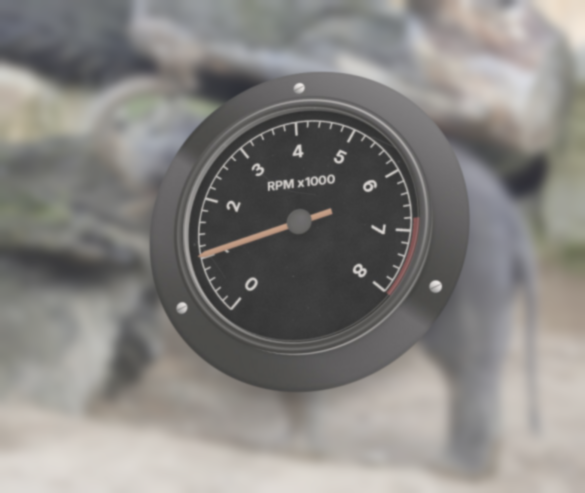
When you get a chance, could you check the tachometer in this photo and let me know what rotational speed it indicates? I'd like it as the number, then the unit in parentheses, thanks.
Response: 1000 (rpm)
